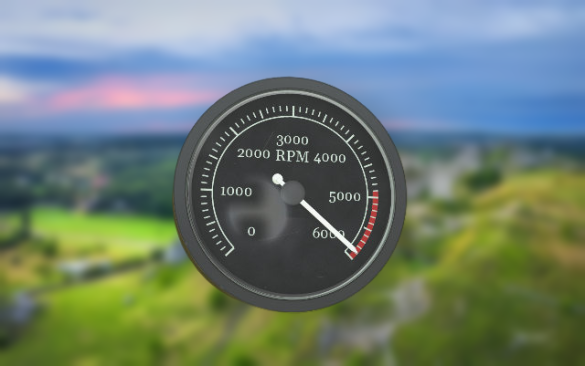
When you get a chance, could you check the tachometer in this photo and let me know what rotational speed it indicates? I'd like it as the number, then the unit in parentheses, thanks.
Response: 5900 (rpm)
